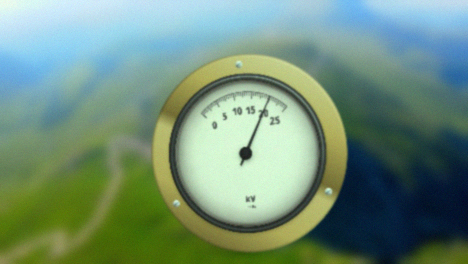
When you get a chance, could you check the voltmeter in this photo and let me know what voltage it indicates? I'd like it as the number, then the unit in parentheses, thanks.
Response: 20 (kV)
